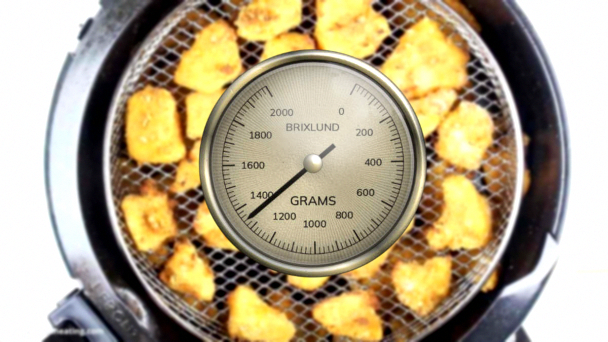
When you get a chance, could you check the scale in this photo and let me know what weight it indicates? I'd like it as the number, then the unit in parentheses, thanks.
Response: 1340 (g)
